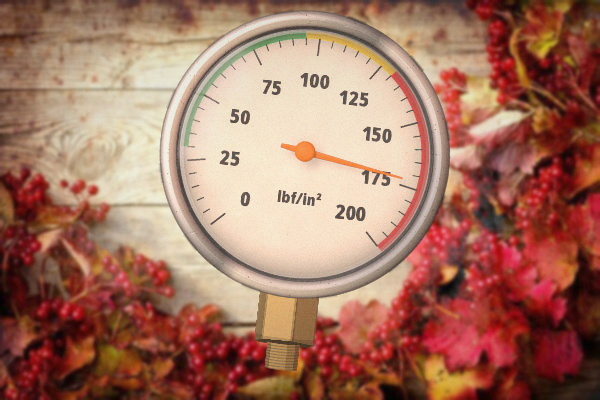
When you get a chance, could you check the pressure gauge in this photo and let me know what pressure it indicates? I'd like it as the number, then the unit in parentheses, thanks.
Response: 172.5 (psi)
